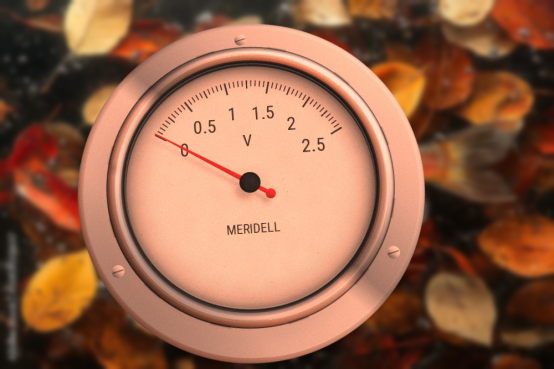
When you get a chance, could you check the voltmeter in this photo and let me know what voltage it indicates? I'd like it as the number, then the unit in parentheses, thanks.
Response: 0 (V)
